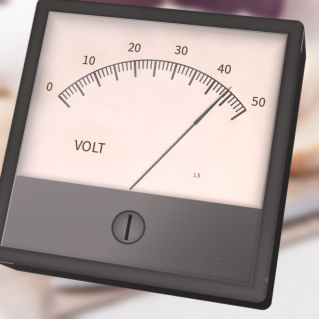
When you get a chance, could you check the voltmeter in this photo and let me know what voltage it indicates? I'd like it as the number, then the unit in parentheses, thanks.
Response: 44 (V)
